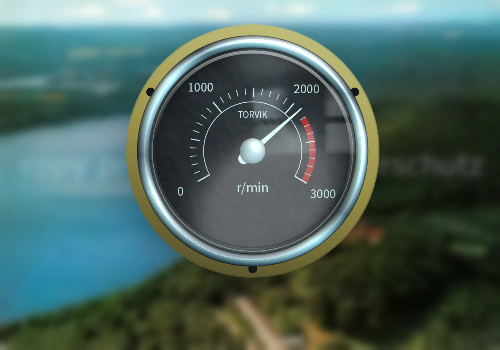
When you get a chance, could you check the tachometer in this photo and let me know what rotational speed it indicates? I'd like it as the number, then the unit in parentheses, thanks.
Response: 2100 (rpm)
